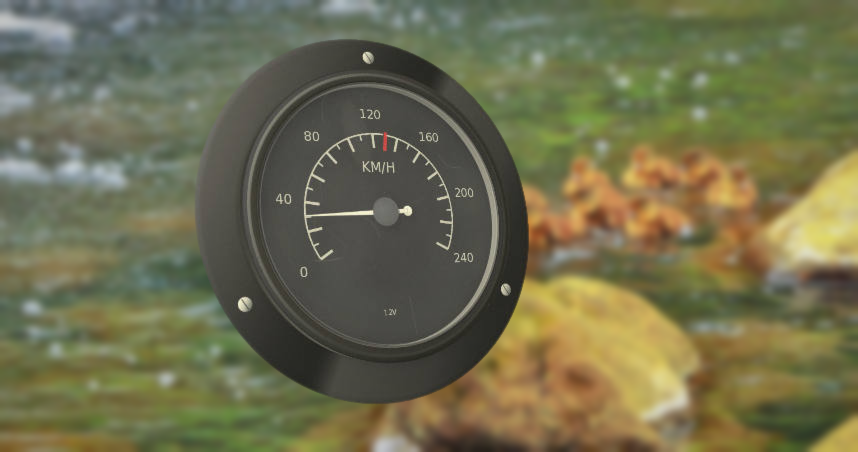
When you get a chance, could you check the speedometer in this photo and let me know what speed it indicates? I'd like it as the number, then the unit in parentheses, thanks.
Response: 30 (km/h)
